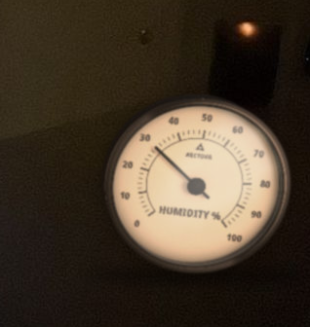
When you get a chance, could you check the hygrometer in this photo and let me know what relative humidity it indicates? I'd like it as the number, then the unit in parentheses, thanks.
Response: 30 (%)
